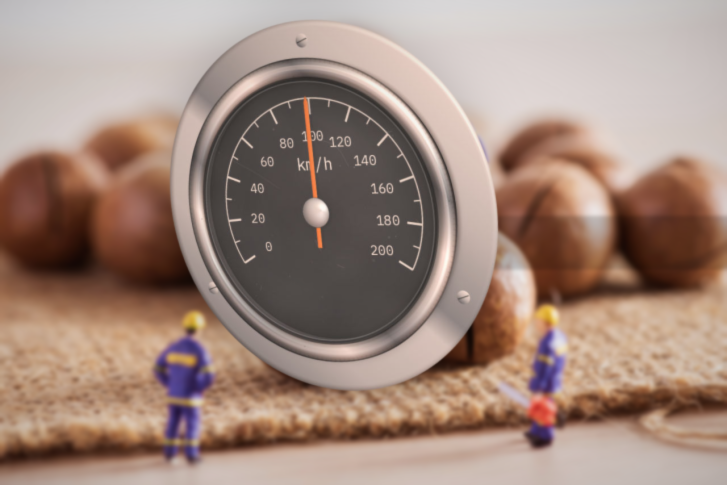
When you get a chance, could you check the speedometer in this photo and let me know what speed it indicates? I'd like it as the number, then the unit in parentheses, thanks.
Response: 100 (km/h)
